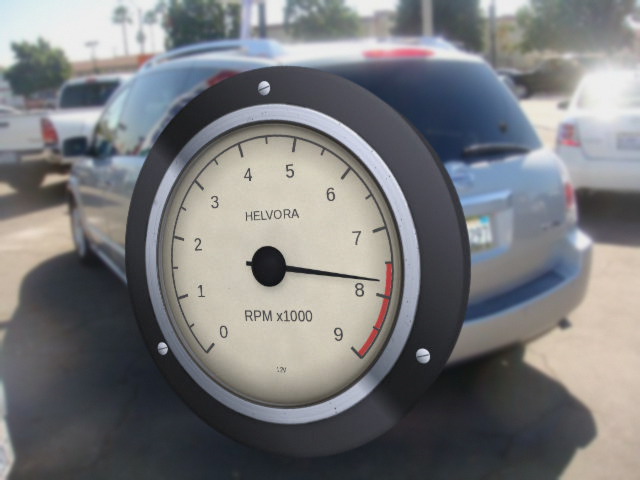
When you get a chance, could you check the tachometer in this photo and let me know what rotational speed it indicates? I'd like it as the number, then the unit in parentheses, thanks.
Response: 7750 (rpm)
